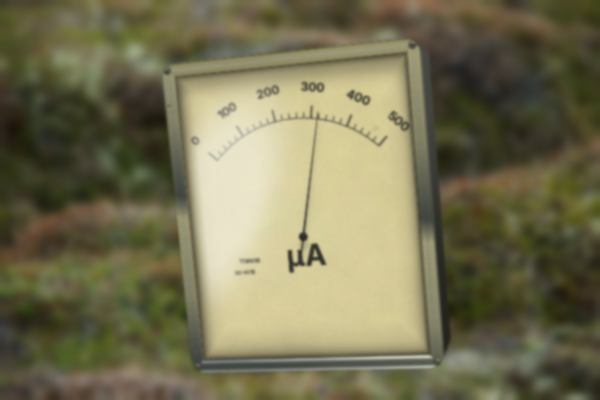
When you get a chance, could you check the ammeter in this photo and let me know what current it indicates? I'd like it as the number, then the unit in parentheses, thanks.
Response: 320 (µA)
